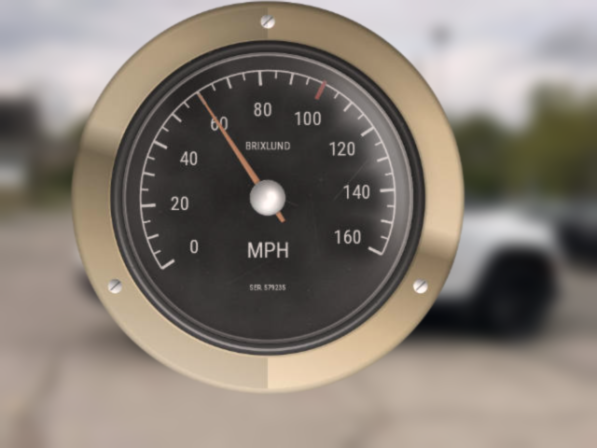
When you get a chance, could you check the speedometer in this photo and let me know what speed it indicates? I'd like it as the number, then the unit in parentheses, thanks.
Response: 60 (mph)
